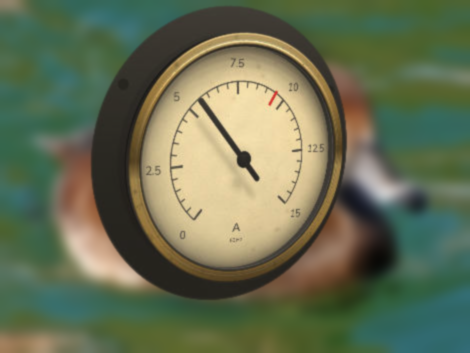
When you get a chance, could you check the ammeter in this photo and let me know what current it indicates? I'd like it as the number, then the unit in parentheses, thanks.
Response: 5.5 (A)
